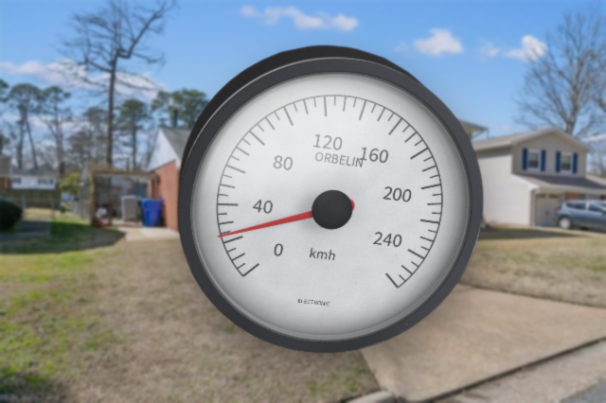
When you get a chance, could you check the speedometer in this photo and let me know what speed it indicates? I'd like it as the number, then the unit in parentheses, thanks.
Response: 25 (km/h)
